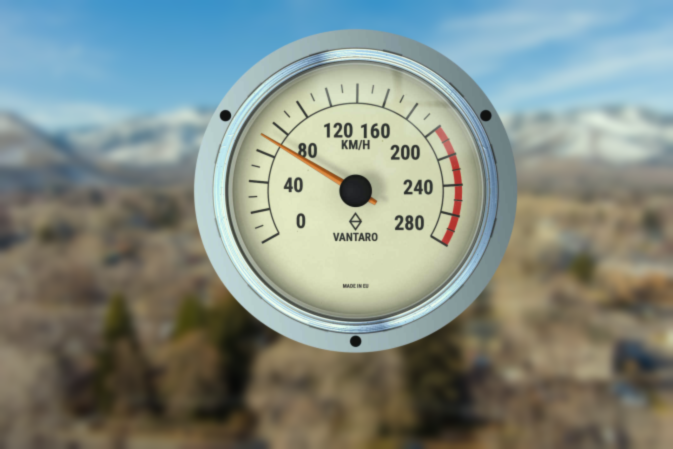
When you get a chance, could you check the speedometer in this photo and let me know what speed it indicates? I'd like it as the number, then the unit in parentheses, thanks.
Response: 70 (km/h)
